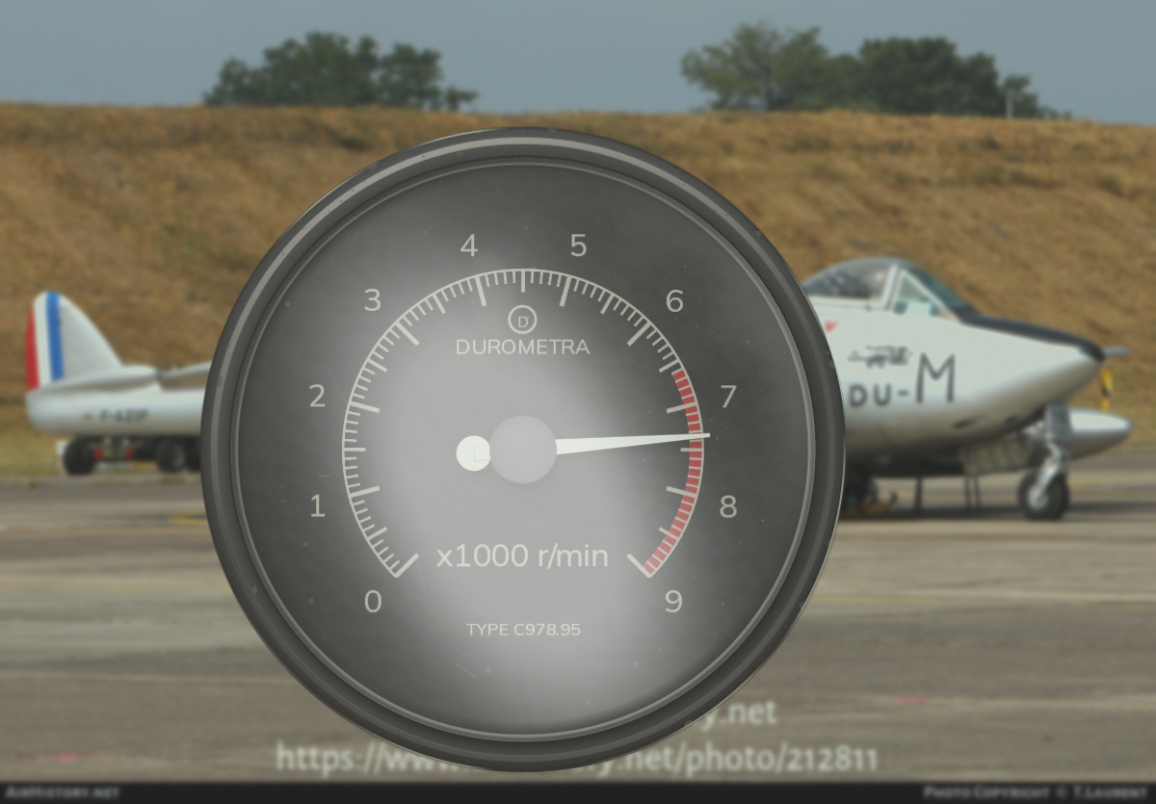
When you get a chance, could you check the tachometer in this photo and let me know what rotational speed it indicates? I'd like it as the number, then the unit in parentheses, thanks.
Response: 7350 (rpm)
